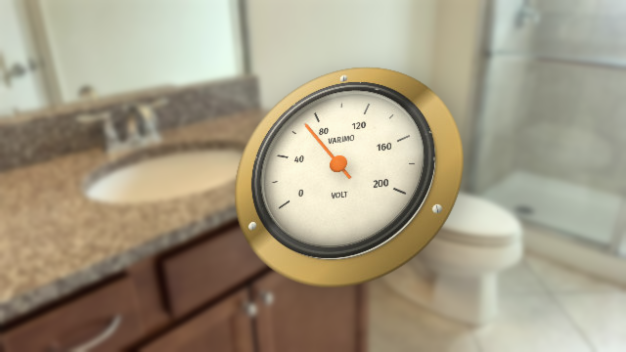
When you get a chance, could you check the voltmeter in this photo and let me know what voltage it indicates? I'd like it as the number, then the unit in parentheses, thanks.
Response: 70 (V)
